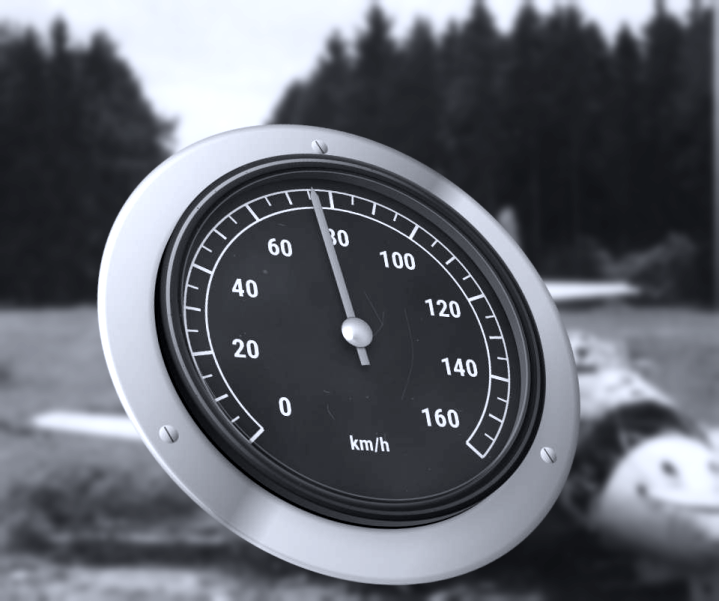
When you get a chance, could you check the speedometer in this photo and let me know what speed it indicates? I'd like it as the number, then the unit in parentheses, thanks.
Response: 75 (km/h)
